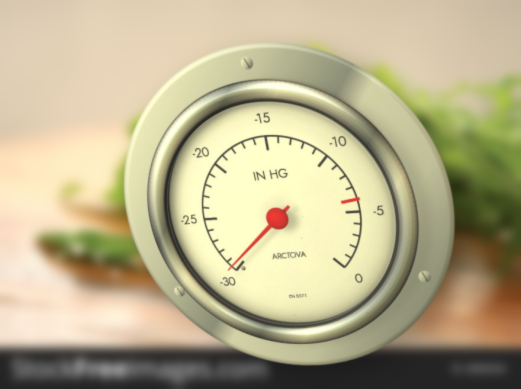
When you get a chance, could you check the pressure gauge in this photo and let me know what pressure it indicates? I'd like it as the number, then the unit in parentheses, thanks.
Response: -29.5 (inHg)
